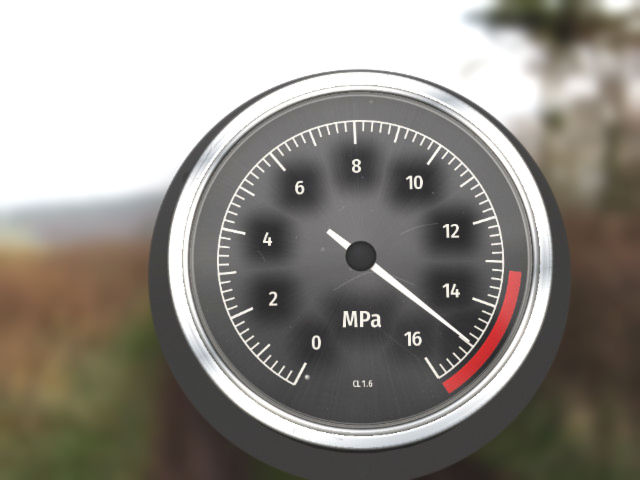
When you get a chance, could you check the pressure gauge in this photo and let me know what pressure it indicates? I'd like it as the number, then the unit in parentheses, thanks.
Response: 15 (MPa)
